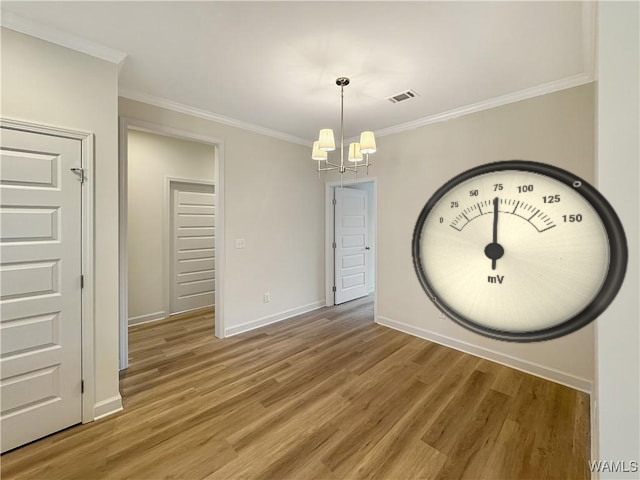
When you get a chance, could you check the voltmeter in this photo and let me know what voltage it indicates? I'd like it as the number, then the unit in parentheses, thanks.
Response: 75 (mV)
